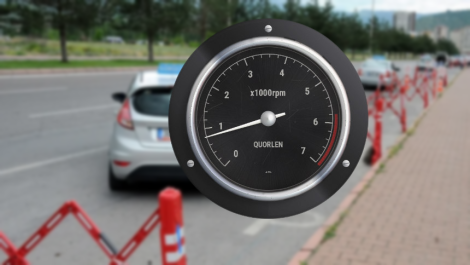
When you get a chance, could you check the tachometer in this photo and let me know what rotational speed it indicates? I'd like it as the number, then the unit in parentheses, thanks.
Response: 800 (rpm)
